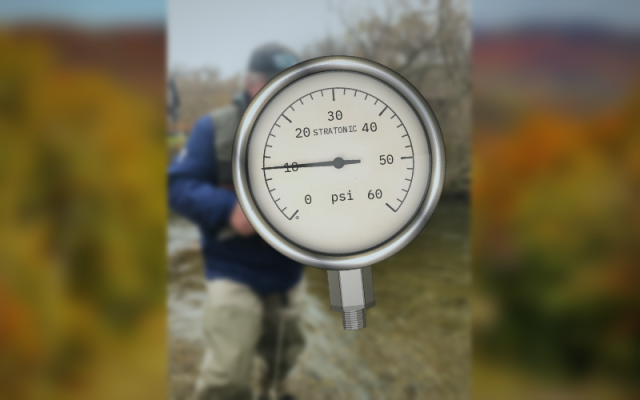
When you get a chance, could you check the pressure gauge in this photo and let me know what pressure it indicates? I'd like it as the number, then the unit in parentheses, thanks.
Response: 10 (psi)
